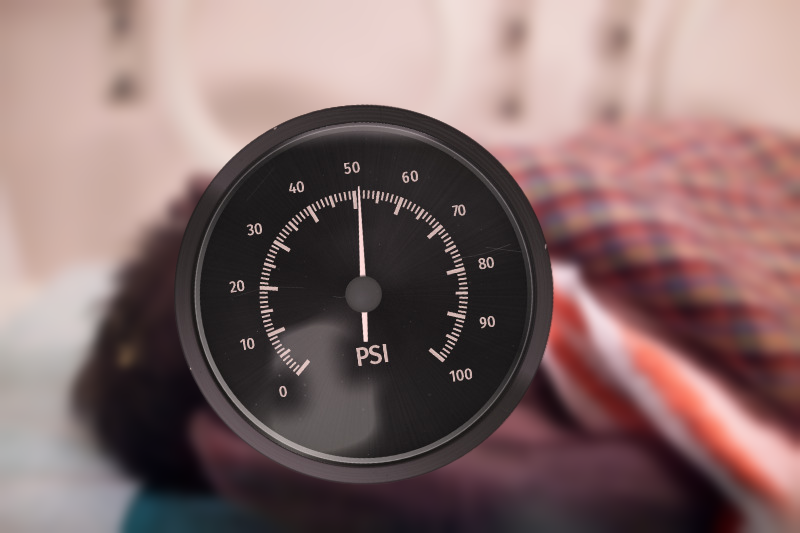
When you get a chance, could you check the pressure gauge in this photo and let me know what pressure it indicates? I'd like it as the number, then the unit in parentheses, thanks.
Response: 51 (psi)
